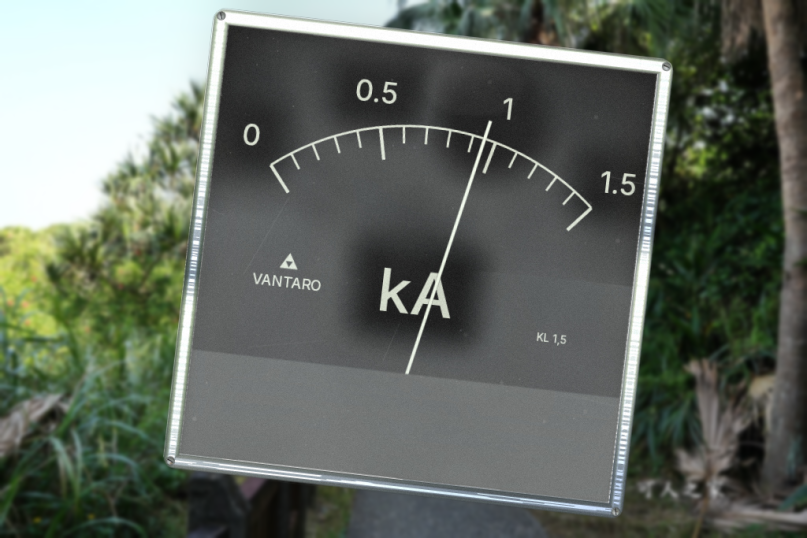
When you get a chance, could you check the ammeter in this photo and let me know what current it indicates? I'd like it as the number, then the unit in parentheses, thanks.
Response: 0.95 (kA)
